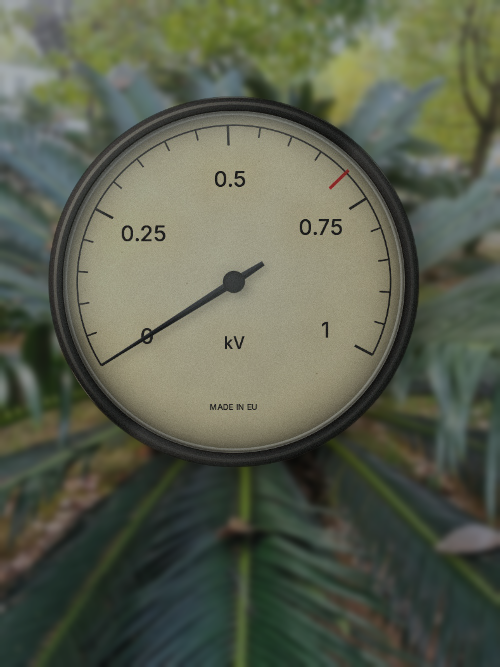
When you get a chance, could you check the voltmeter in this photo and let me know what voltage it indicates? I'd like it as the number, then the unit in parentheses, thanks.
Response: 0 (kV)
